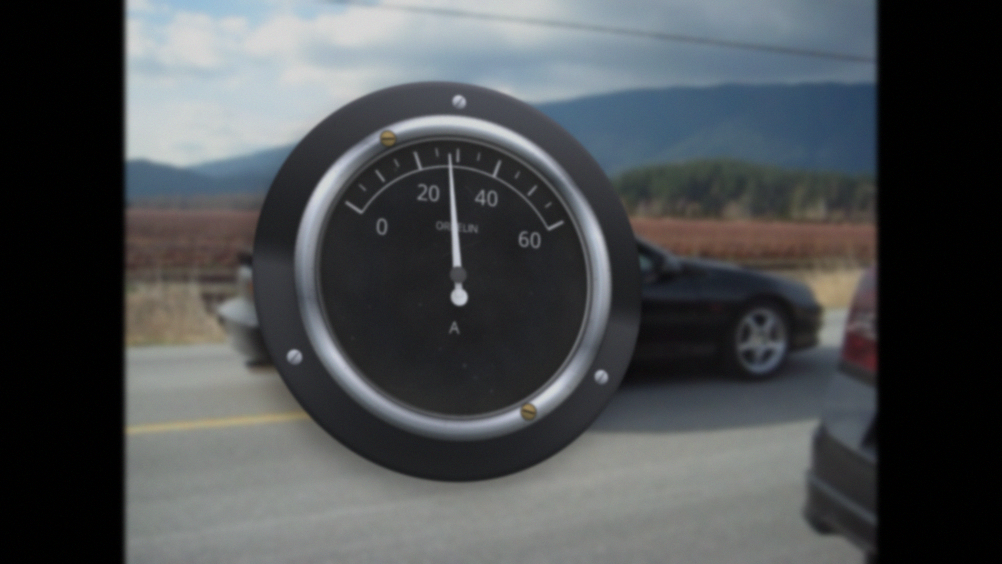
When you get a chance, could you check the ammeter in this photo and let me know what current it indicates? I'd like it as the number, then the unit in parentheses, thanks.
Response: 27.5 (A)
